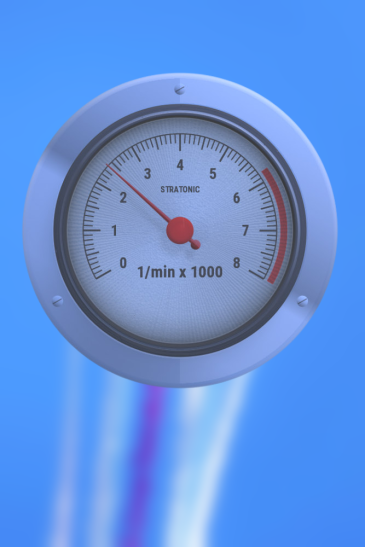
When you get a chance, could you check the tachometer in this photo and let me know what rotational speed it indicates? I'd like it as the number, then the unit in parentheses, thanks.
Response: 2400 (rpm)
